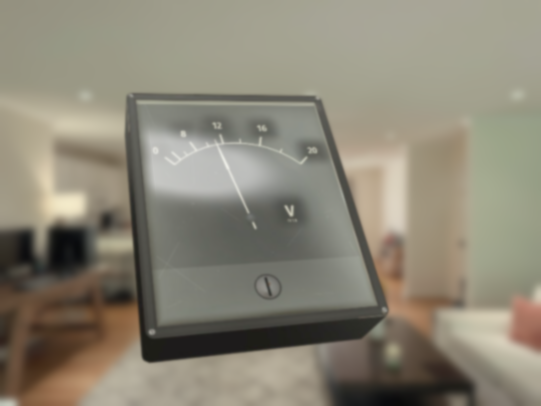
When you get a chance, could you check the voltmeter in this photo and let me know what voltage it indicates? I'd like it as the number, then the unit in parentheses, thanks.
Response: 11 (V)
